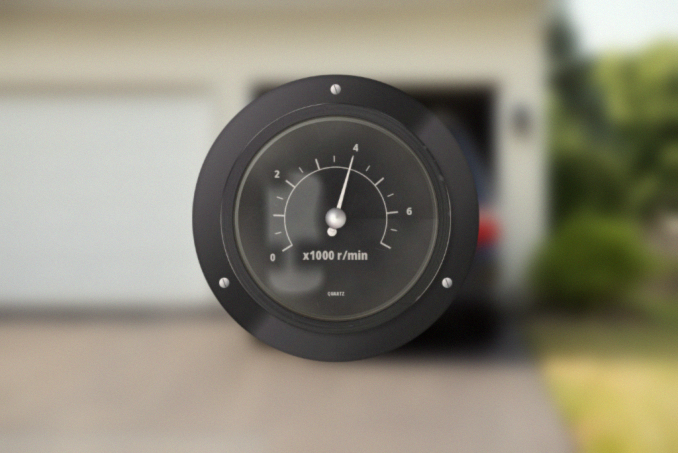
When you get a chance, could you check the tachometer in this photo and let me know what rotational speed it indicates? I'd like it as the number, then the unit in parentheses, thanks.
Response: 4000 (rpm)
